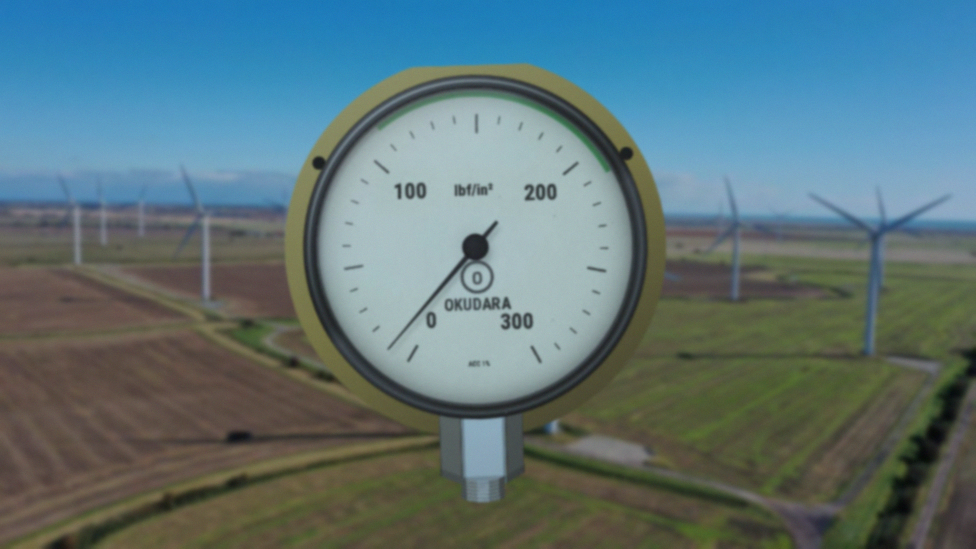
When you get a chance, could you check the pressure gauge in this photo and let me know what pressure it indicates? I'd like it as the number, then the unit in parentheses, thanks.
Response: 10 (psi)
